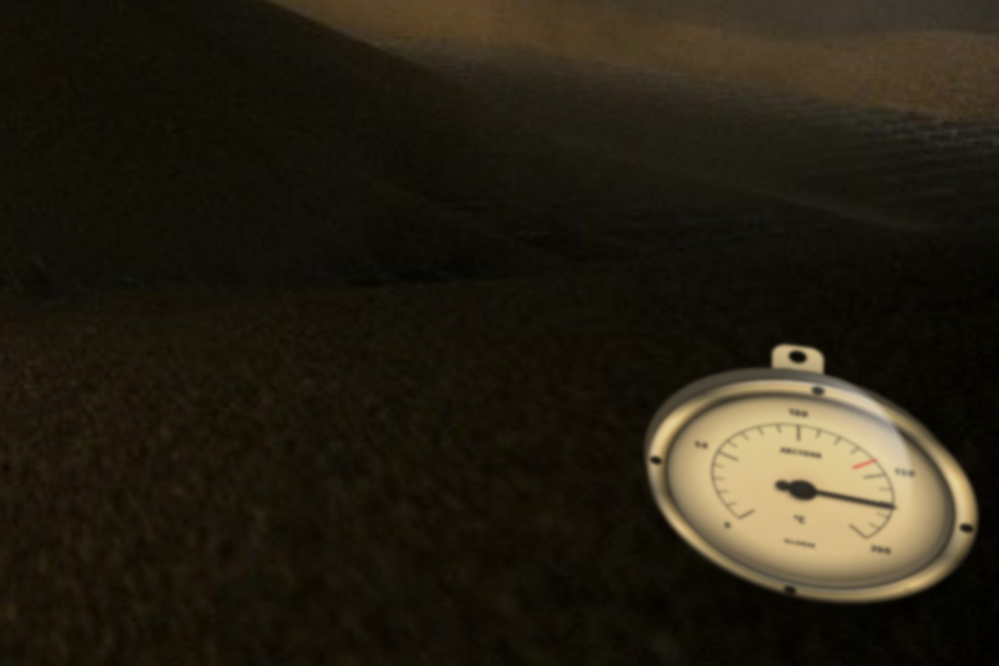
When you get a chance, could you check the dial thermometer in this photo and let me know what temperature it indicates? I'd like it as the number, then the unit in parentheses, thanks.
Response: 170 (°C)
